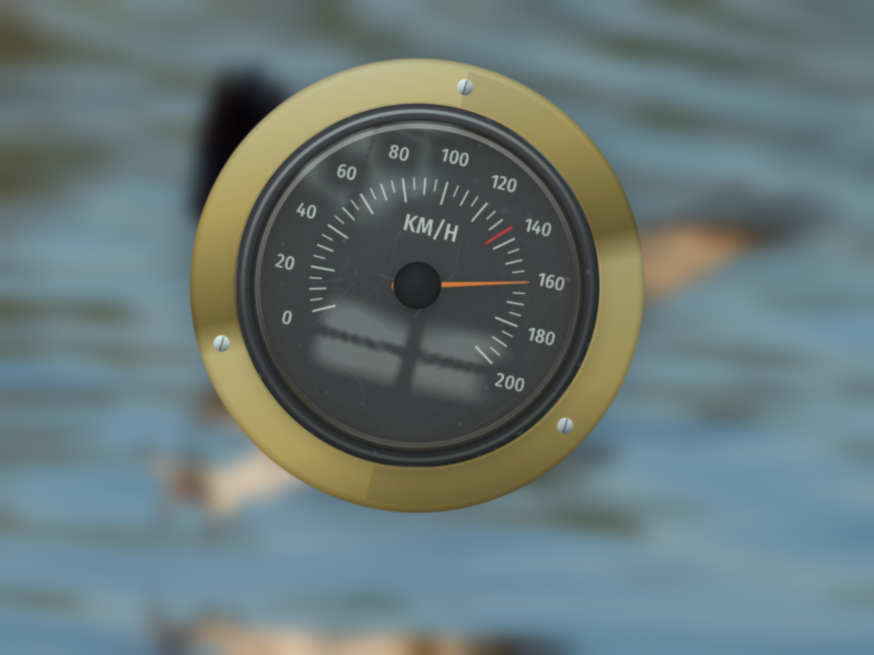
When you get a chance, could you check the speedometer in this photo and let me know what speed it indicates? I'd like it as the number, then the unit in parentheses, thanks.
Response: 160 (km/h)
